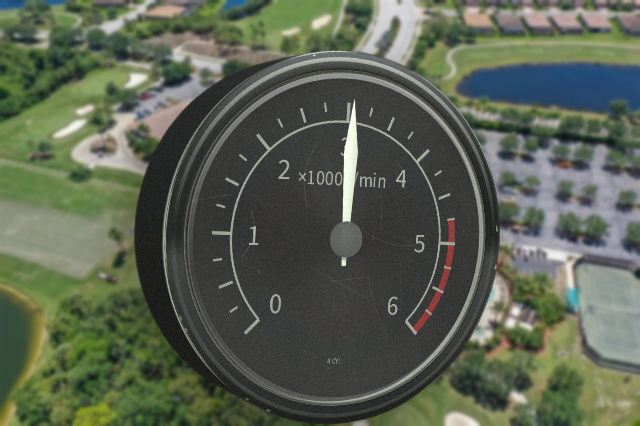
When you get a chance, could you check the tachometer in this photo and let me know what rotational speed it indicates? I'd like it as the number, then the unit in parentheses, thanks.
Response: 3000 (rpm)
